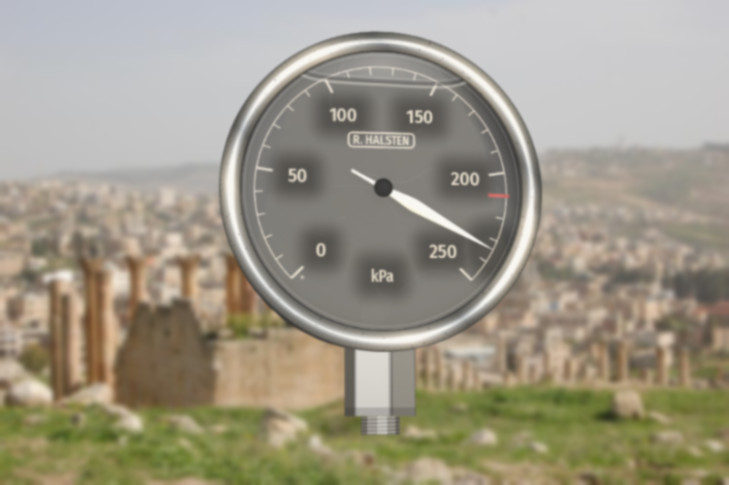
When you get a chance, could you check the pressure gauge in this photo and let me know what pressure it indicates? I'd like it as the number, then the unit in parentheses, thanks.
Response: 235 (kPa)
